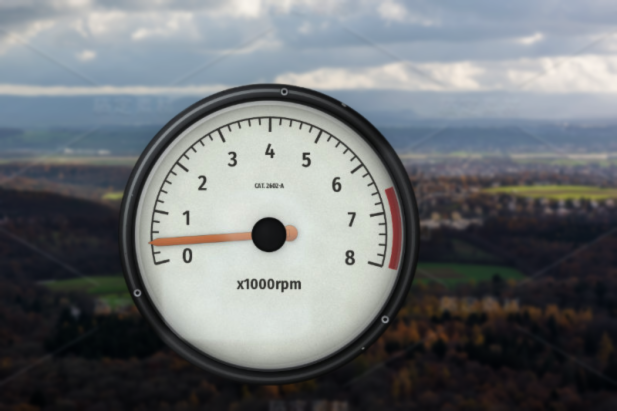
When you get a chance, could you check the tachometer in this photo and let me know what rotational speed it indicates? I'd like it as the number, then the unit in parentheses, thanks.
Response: 400 (rpm)
